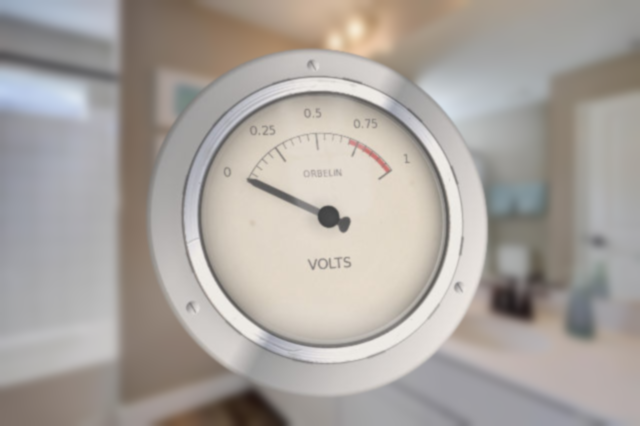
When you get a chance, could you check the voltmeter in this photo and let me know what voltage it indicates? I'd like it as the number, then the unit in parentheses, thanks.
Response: 0 (V)
